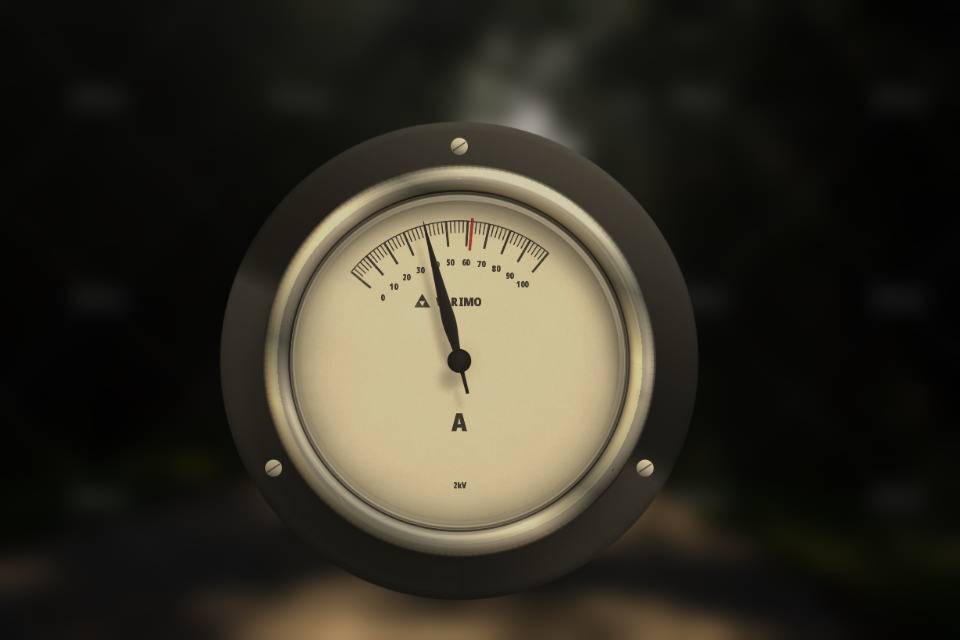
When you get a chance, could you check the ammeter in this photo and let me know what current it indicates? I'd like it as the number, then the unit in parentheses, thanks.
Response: 40 (A)
